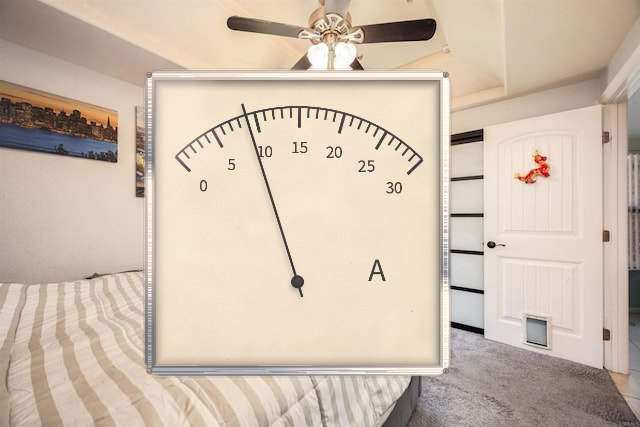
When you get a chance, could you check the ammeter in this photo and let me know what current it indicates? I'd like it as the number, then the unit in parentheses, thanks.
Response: 9 (A)
